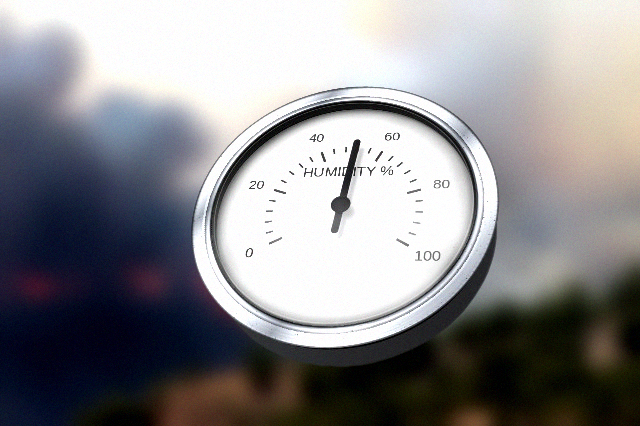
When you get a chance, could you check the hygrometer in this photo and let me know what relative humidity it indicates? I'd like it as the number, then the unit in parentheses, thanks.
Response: 52 (%)
